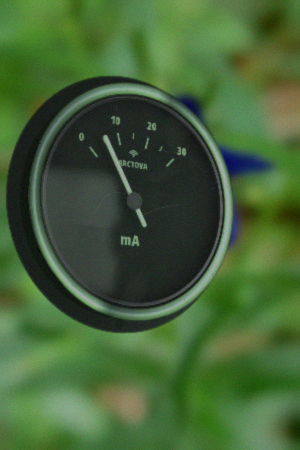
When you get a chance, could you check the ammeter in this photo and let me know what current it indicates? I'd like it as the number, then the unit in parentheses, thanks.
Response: 5 (mA)
